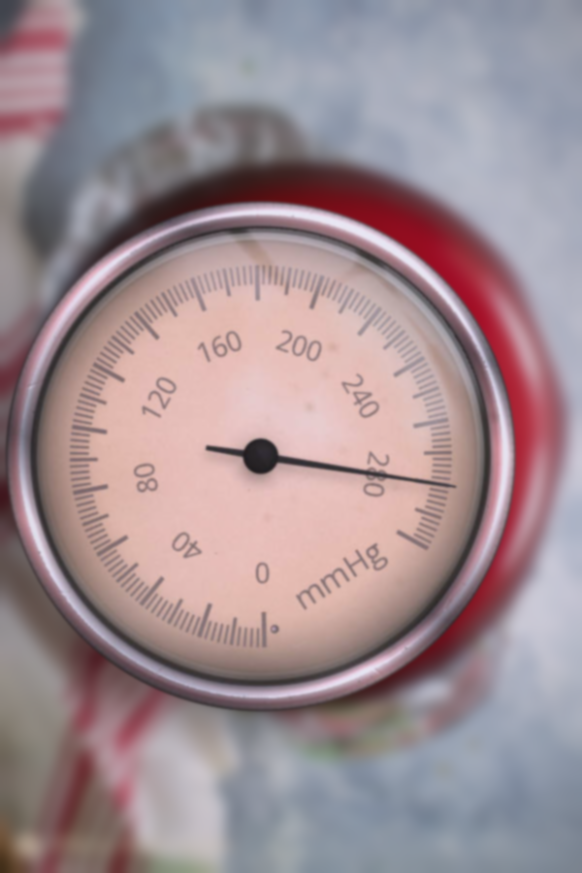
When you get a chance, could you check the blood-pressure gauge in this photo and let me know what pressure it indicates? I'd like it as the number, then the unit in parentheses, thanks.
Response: 280 (mmHg)
